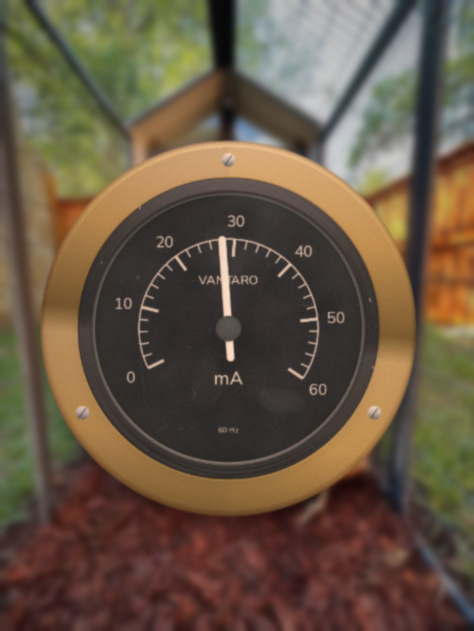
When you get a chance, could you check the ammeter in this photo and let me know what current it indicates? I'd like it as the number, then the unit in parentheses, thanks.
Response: 28 (mA)
